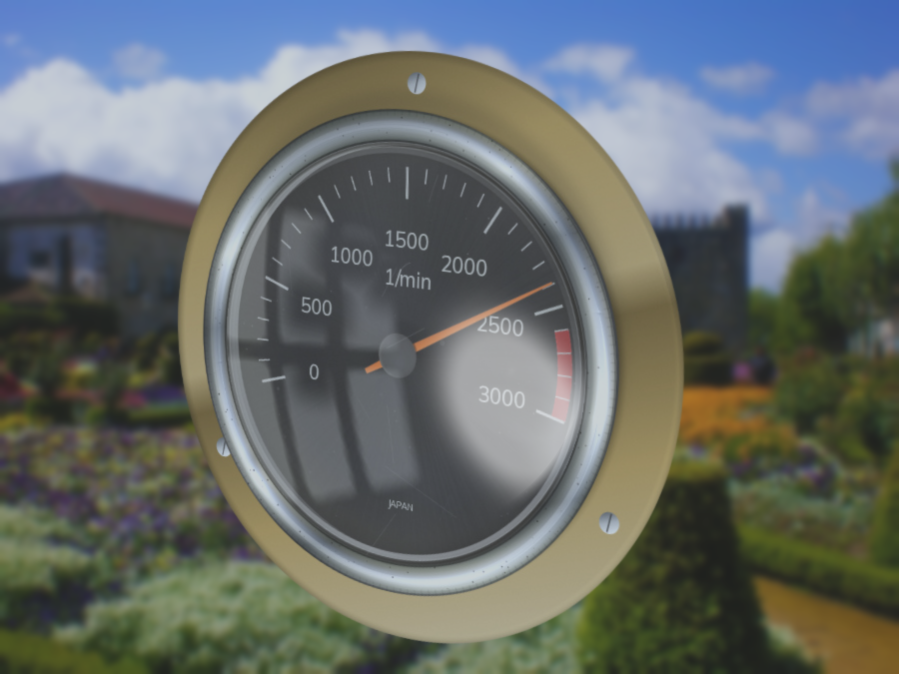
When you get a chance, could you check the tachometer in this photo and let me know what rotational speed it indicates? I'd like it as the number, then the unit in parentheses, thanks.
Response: 2400 (rpm)
